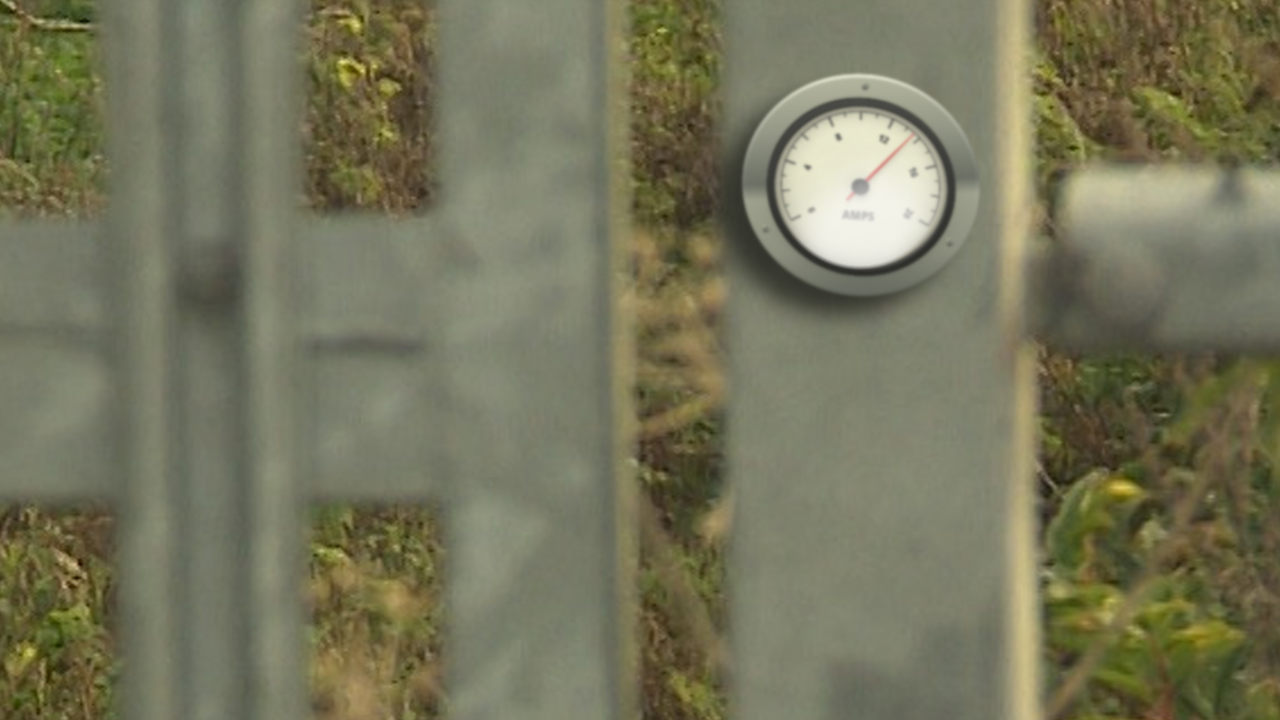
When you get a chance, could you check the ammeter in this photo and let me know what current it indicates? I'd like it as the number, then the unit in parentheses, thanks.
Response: 13.5 (A)
